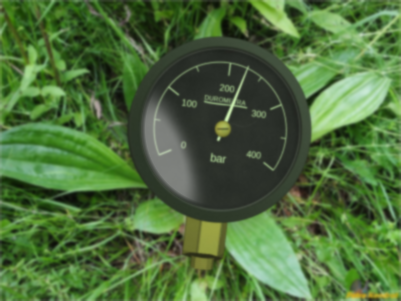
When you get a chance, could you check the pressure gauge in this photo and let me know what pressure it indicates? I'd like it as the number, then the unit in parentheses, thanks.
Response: 225 (bar)
